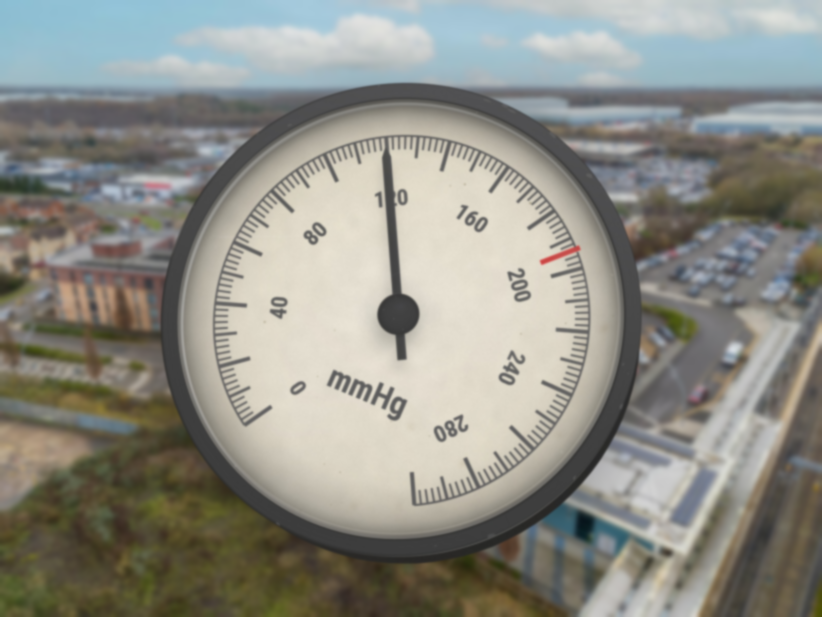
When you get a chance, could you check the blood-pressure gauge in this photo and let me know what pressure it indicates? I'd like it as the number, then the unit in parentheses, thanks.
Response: 120 (mmHg)
